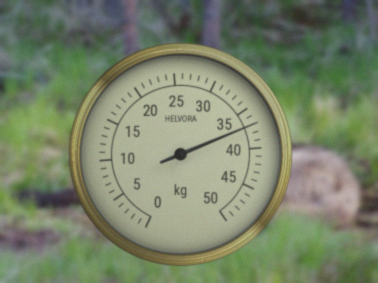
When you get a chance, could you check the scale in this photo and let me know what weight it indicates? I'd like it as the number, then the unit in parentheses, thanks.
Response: 37 (kg)
